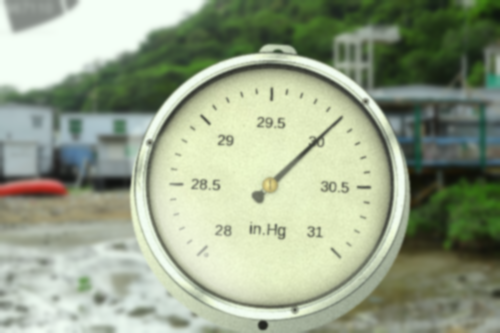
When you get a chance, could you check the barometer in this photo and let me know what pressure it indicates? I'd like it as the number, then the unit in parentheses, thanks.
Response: 30 (inHg)
